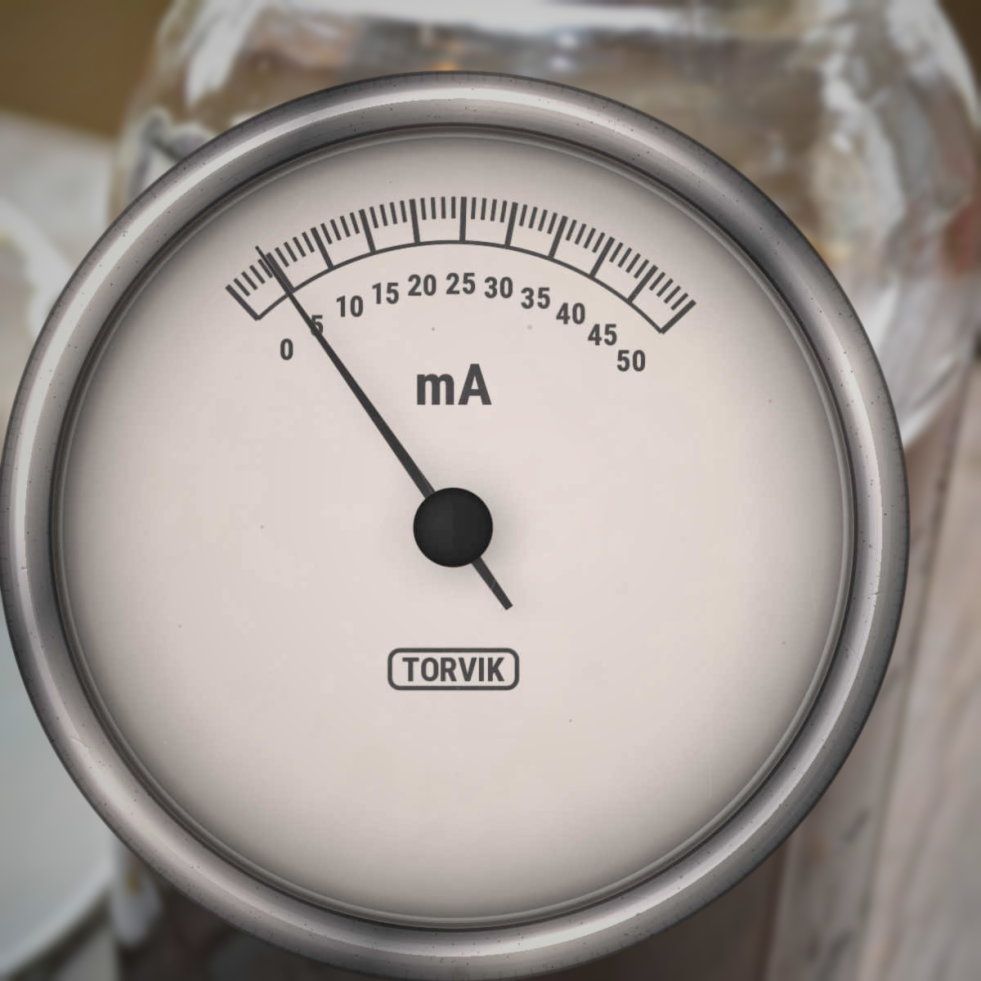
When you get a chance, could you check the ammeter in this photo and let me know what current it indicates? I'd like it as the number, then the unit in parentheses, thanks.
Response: 4.5 (mA)
